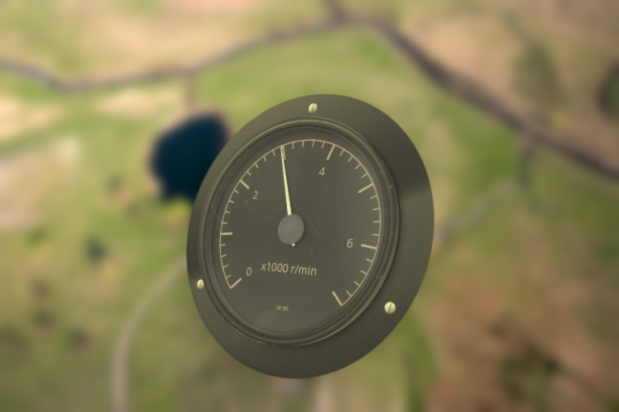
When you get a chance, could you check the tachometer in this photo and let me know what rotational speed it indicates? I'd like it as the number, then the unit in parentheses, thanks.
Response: 3000 (rpm)
